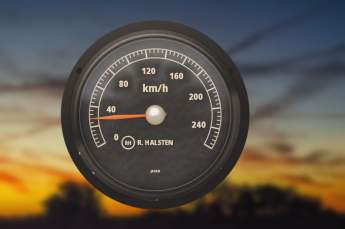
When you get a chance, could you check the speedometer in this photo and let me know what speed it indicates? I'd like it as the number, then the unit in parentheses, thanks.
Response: 28 (km/h)
